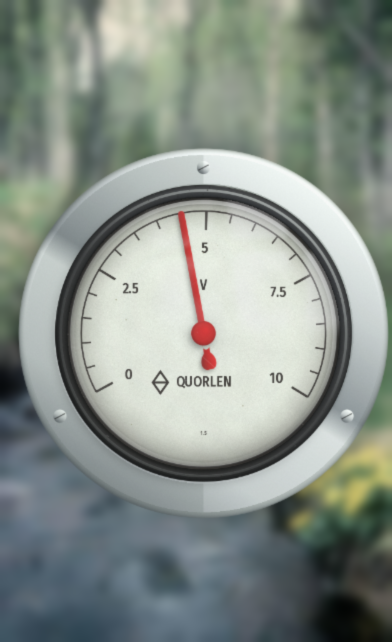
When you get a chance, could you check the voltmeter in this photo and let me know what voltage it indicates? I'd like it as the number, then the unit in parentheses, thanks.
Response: 4.5 (V)
